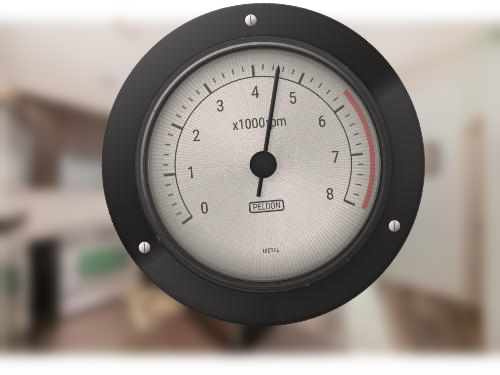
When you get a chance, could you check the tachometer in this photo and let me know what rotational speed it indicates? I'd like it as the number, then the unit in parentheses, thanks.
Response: 4500 (rpm)
